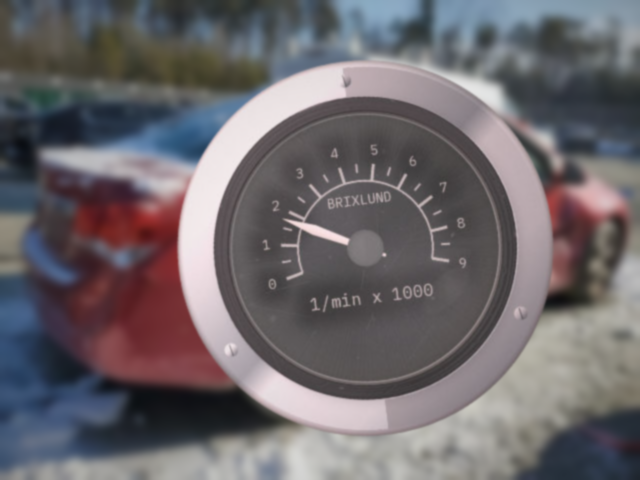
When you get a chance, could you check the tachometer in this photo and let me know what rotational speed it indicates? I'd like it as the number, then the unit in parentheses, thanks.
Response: 1750 (rpm)
